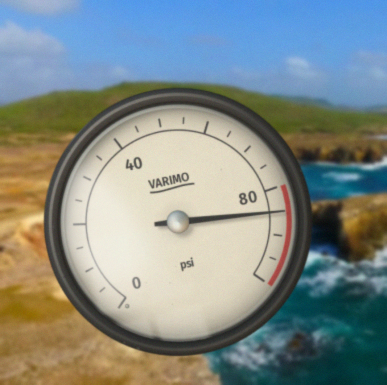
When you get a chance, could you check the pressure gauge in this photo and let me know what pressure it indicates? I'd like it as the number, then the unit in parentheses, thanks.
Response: 85 (psi)
